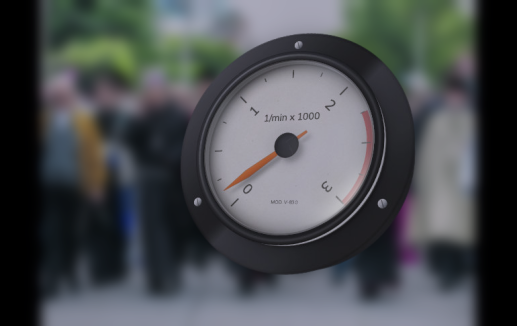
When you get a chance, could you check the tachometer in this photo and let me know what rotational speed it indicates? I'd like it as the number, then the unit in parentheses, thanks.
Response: 125 (rpm)
